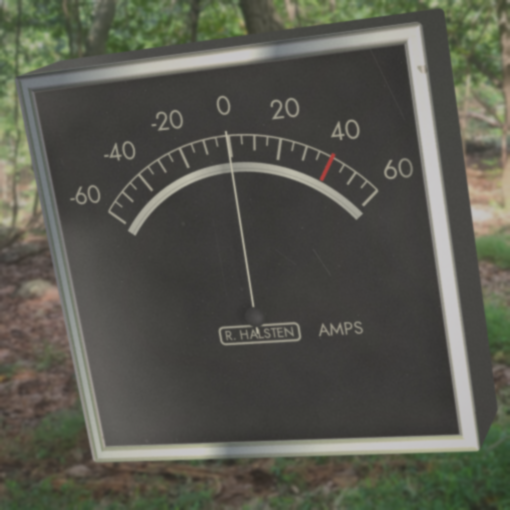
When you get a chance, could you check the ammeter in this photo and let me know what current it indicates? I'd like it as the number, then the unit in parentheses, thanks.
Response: 0 (A)
